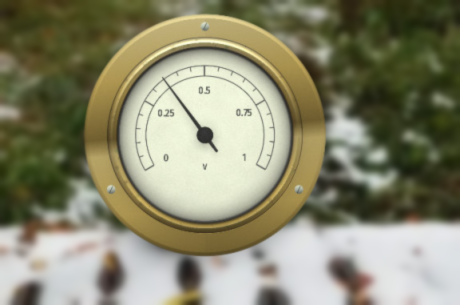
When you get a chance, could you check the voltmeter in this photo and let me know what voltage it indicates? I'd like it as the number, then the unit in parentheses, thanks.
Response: 0.35 (V)
